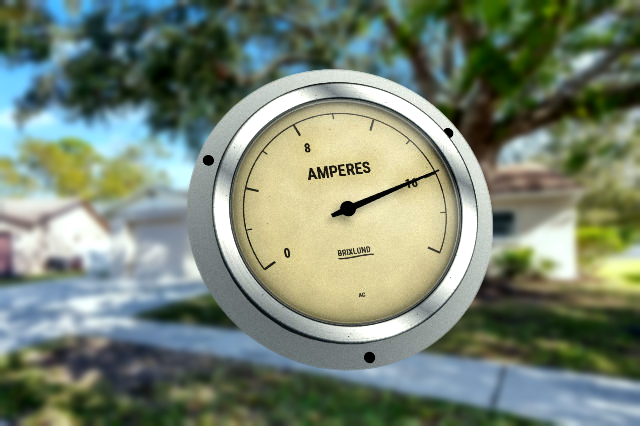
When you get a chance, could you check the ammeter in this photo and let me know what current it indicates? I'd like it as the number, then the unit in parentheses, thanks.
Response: 16 (A)
